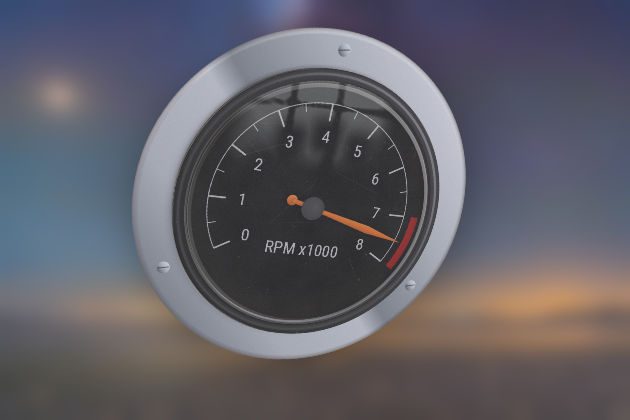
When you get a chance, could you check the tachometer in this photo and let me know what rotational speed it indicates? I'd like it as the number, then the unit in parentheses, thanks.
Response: 7500 (rpm)
